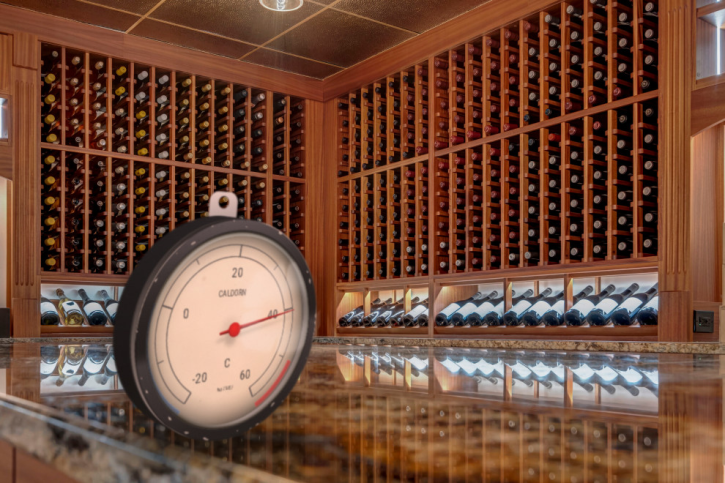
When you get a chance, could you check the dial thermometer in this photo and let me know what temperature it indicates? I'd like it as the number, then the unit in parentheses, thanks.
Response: 40 (°C)
